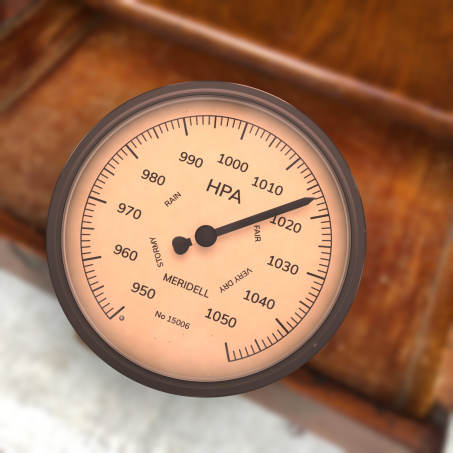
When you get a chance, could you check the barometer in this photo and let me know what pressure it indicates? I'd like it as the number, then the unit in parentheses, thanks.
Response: 1017 (hPa)
